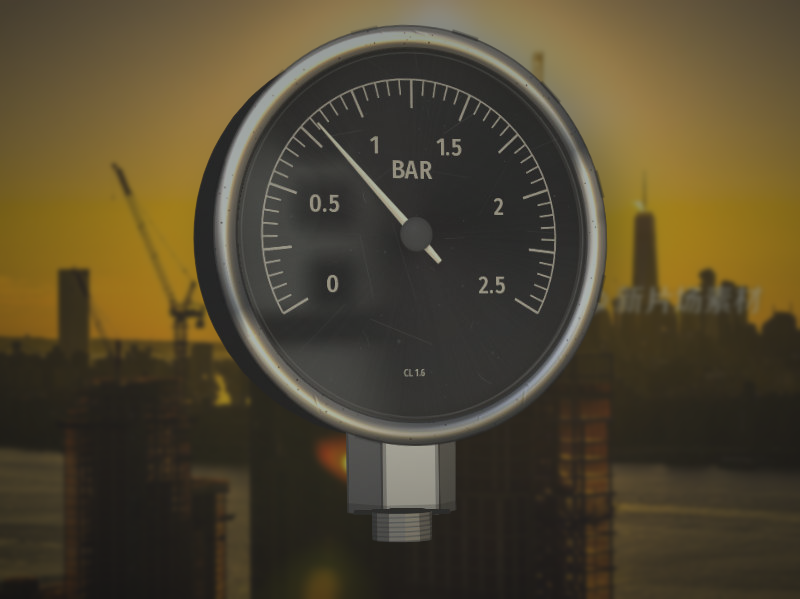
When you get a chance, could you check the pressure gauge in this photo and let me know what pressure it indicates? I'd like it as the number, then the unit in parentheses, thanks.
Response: 0.8 (bar)
